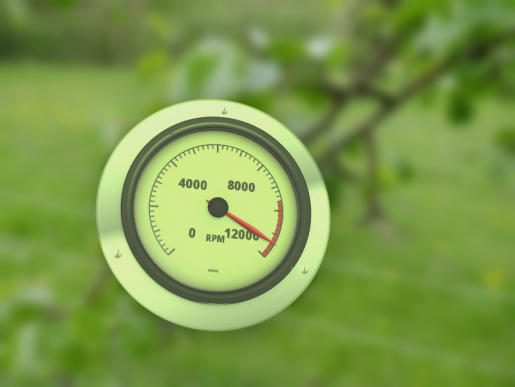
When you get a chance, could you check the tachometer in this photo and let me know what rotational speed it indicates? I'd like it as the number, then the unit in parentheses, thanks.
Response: 11400 (rpm)
